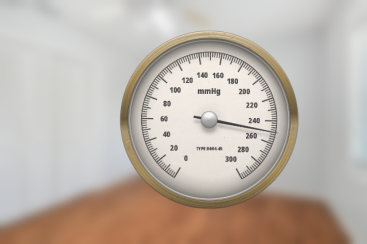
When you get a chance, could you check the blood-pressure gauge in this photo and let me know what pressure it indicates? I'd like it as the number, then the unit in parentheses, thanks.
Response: 250 (mmHg)
